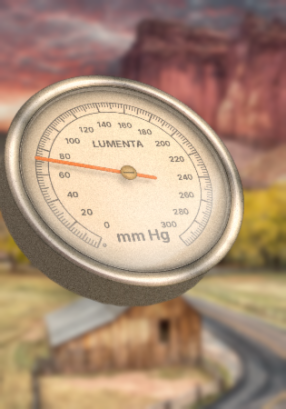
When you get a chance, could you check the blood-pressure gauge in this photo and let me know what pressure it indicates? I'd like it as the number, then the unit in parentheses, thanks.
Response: 70 (mmHg)
